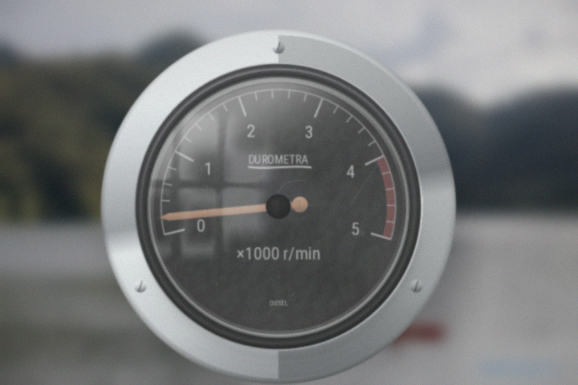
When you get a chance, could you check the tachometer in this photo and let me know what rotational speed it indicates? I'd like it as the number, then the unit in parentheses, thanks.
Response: 200 (rpm)
